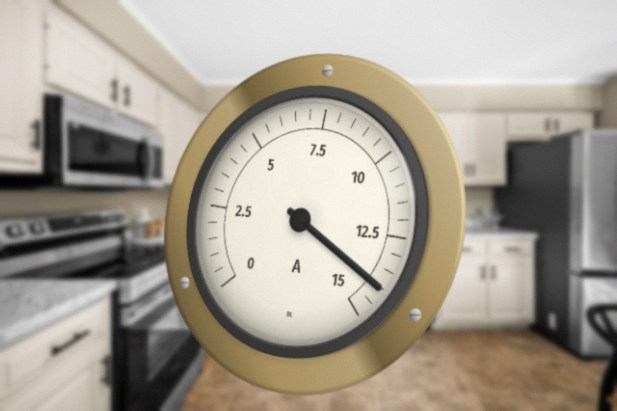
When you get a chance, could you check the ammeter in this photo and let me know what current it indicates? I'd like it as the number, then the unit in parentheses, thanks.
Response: 14 (A)
